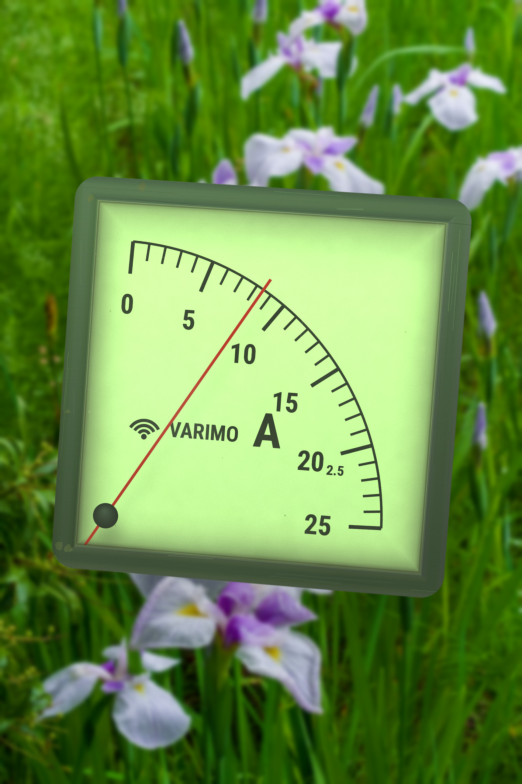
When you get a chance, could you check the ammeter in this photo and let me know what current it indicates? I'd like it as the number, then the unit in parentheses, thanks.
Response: 8.5 (A)
